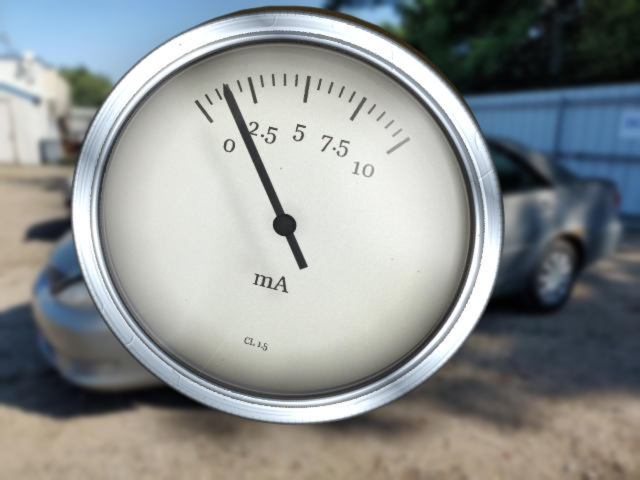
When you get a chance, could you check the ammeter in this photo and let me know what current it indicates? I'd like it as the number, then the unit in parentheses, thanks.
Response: 1.5 (mA)
